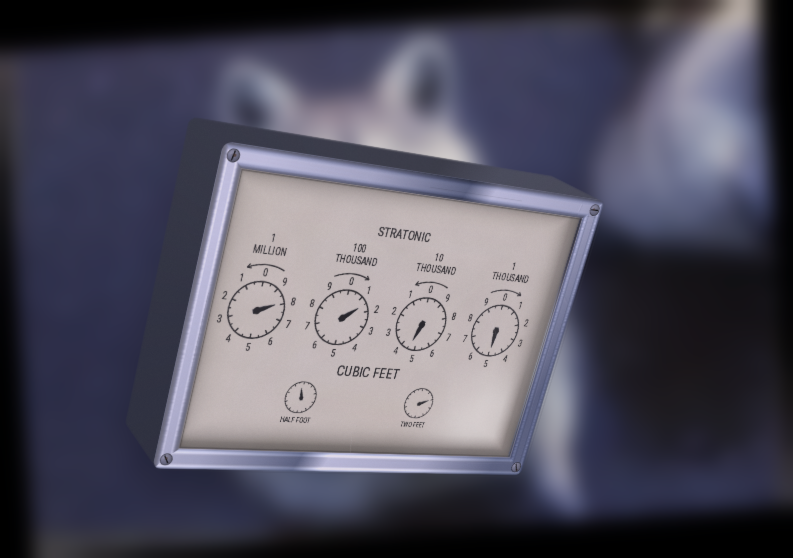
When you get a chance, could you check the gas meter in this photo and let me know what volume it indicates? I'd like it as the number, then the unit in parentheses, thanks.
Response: 814500 (ft³)
